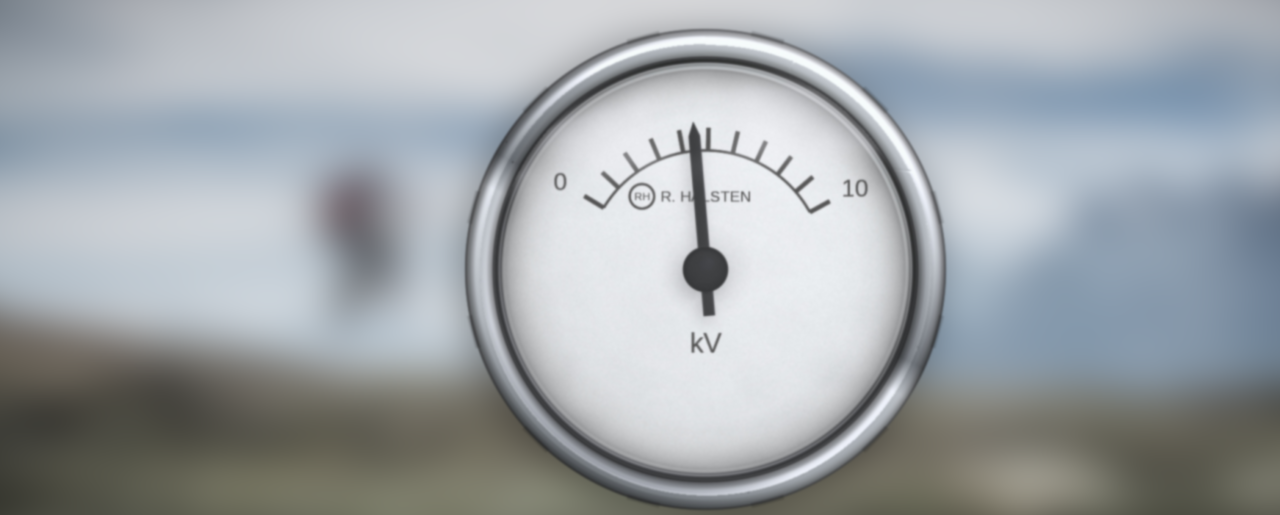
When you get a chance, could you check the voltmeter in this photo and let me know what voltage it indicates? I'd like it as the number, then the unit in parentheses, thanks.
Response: 4.5 (kV)
